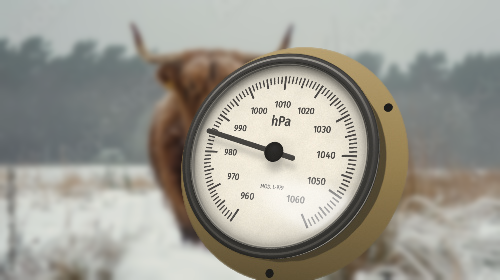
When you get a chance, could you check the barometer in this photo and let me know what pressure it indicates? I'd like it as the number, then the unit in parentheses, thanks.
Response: 985 (hPa)
